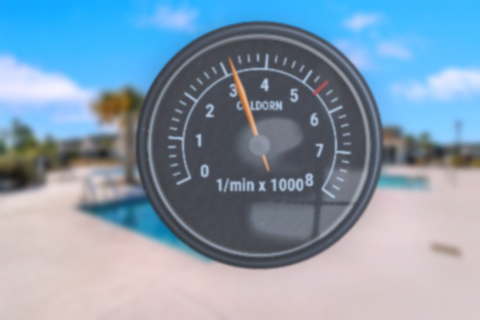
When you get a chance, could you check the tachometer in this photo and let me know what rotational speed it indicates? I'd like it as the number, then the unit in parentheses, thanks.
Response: 3200 (rpm)
